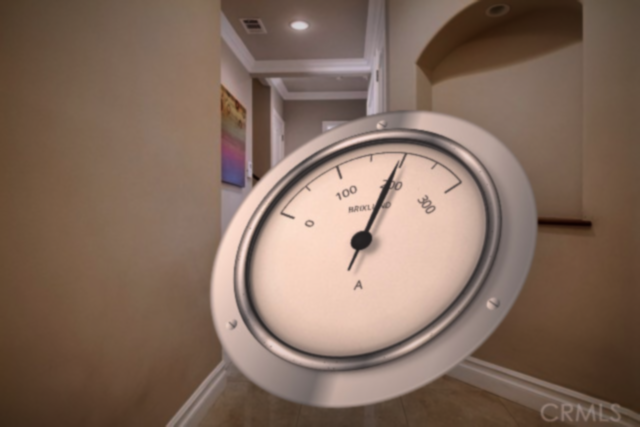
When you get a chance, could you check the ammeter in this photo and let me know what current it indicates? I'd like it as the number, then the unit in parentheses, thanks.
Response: 200 (A)
